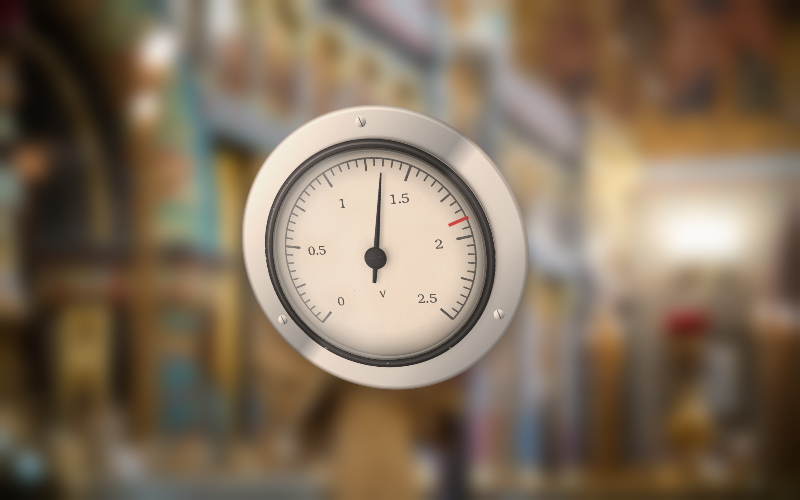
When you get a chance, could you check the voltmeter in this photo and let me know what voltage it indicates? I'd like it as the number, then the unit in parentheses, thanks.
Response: 1.35 (V)
